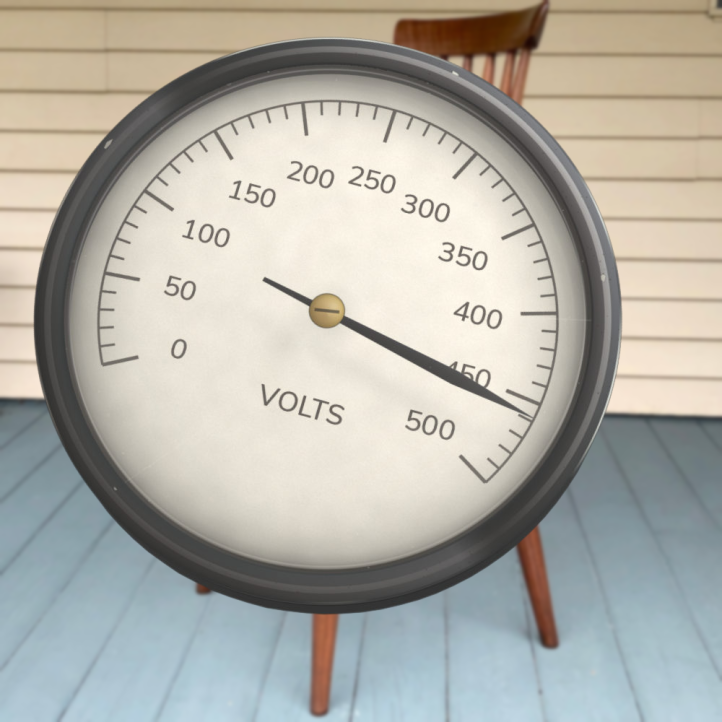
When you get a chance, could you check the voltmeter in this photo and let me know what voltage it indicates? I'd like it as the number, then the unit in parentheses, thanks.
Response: 460 (V)
